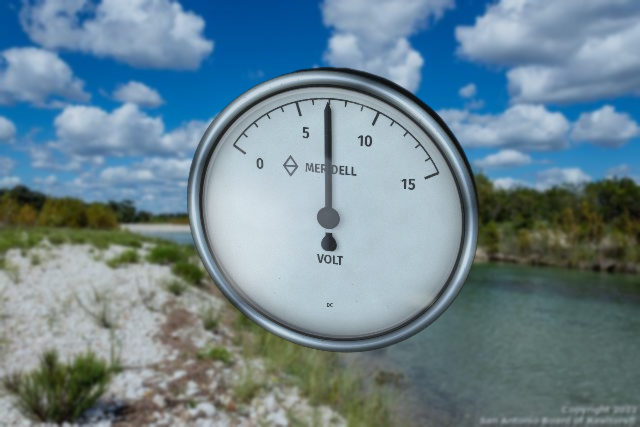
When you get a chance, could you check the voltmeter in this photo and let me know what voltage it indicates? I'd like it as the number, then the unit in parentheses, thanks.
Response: 7 (V)
